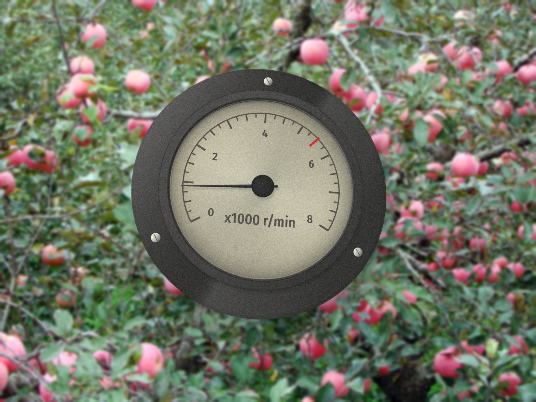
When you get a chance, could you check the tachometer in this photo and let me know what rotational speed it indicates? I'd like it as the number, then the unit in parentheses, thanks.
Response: 875 (rpm)
